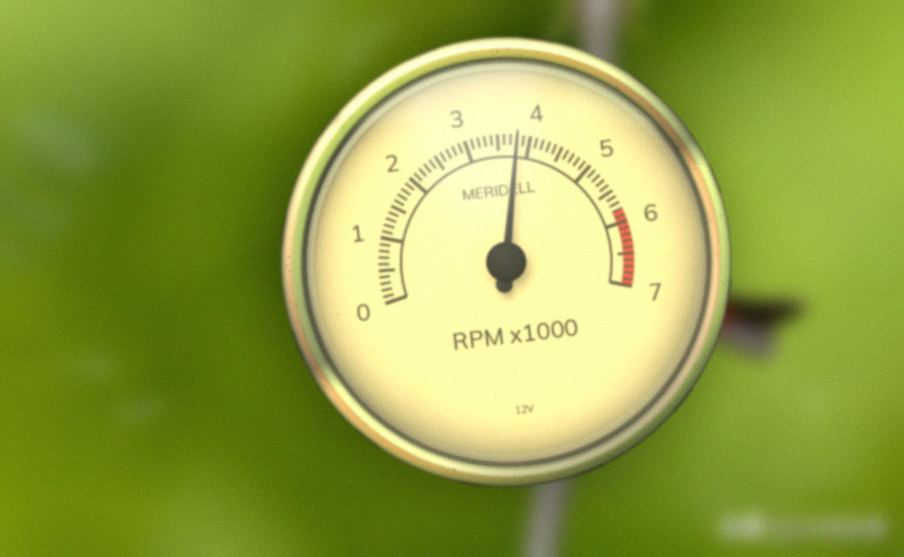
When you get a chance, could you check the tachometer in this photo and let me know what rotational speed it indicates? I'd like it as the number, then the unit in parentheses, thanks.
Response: 3800 (rpm)
